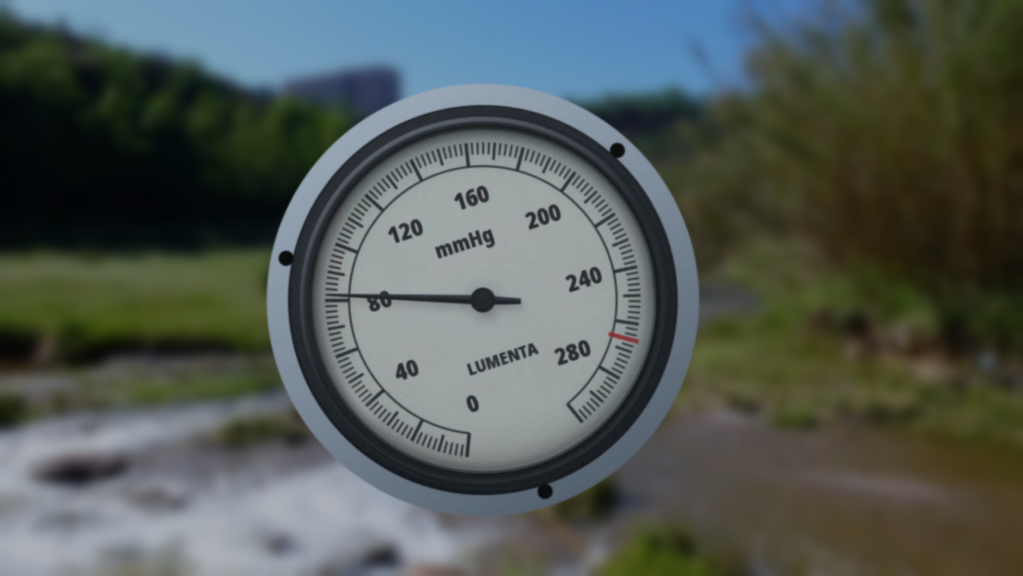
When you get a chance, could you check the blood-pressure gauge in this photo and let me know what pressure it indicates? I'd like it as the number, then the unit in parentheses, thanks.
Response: 82 (mmHg)
